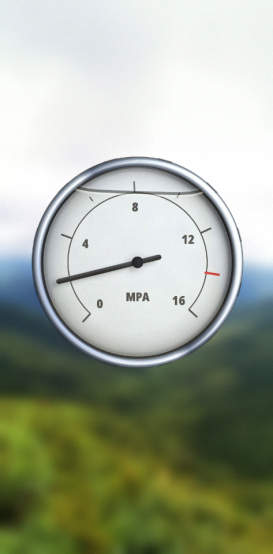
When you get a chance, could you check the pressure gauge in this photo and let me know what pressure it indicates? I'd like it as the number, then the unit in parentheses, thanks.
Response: 2 (MPa)
